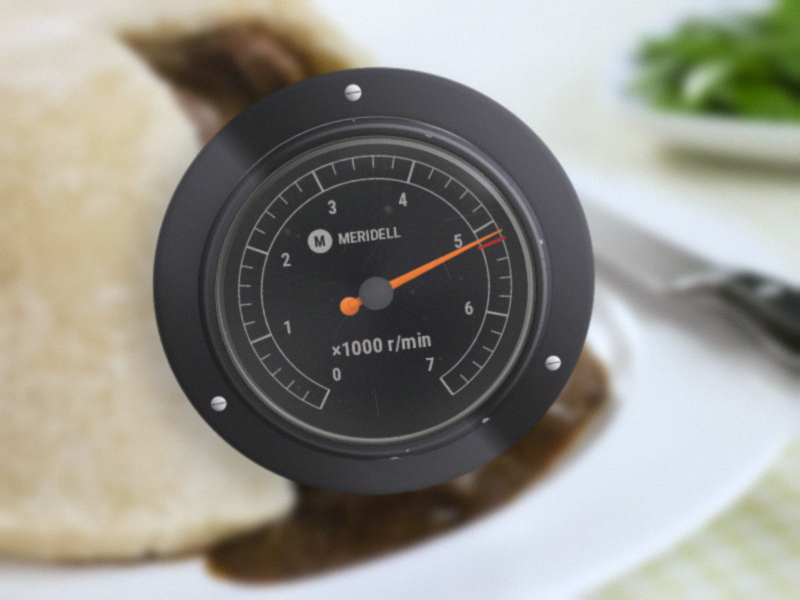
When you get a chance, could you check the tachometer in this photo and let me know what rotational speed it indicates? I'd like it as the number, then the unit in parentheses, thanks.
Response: 5100 (rpm)
